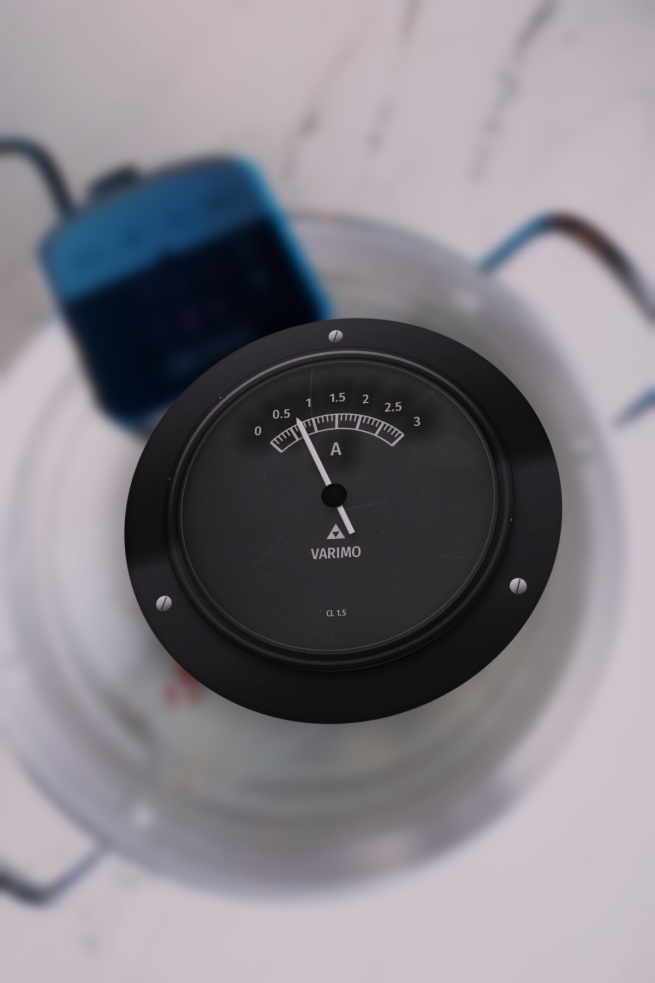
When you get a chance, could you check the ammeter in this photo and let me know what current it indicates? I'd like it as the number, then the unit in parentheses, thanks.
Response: 0.7 (A)
